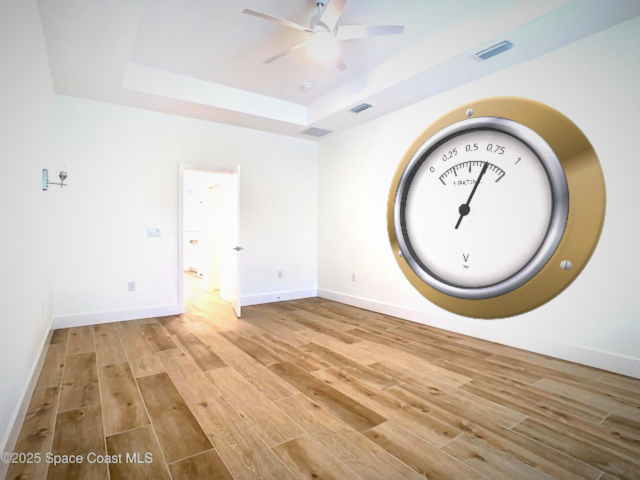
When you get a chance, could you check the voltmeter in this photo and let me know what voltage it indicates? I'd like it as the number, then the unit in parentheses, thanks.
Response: 0.75 (V)
